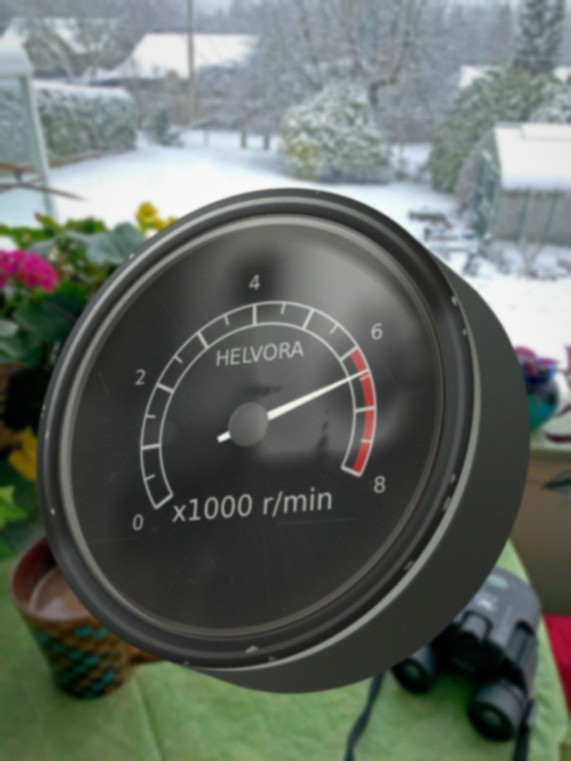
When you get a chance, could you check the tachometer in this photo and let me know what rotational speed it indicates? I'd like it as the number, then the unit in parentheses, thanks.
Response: 6500 (rpm)
